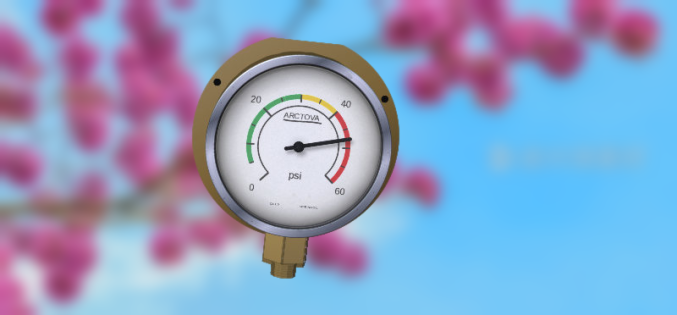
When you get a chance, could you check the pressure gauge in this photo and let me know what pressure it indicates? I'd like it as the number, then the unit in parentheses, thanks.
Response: 47.5 (psi)
